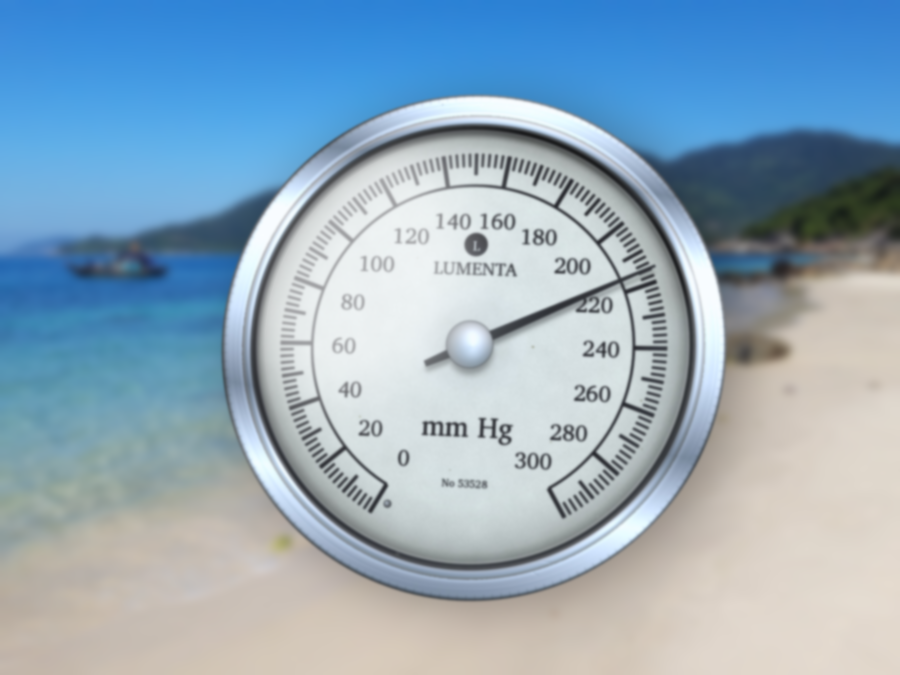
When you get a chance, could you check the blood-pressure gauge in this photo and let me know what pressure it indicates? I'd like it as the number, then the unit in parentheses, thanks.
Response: 216 (mmHg)
